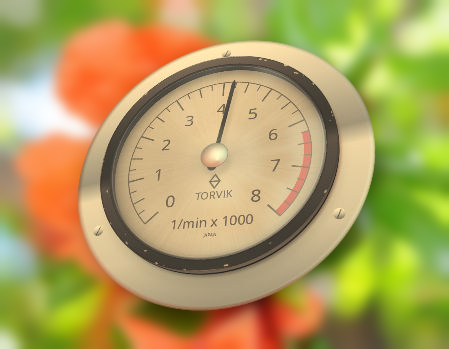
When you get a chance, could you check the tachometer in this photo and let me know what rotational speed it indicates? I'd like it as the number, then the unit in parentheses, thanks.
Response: 4250 (rpm)
